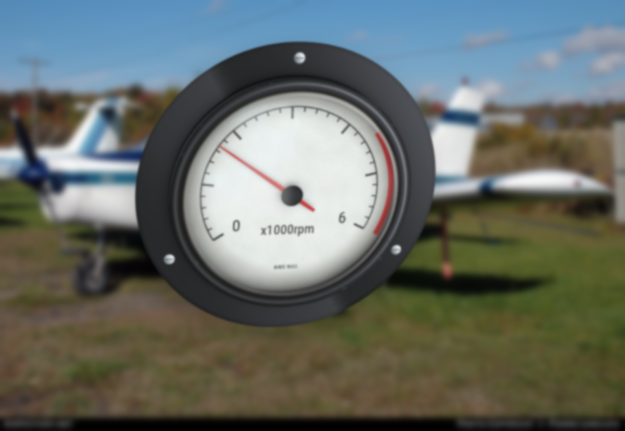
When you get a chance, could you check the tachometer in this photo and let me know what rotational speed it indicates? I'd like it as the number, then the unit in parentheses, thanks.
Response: 1700 (rpm)
